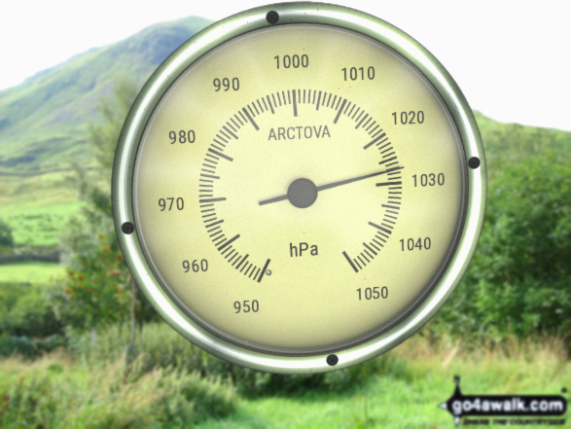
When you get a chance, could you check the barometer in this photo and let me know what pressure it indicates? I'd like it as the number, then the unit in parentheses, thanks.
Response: 1027 (hPa)
